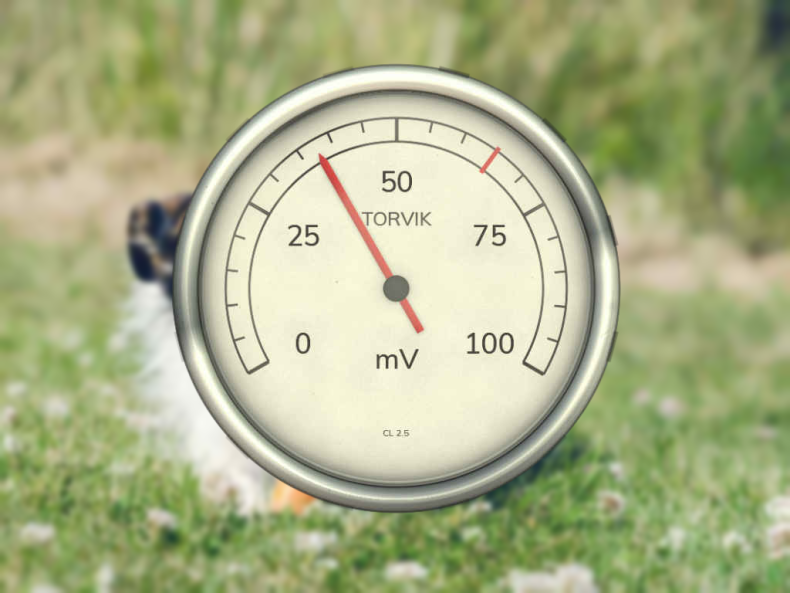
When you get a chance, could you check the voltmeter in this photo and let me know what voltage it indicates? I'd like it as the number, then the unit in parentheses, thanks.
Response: 37.5 (mV)
